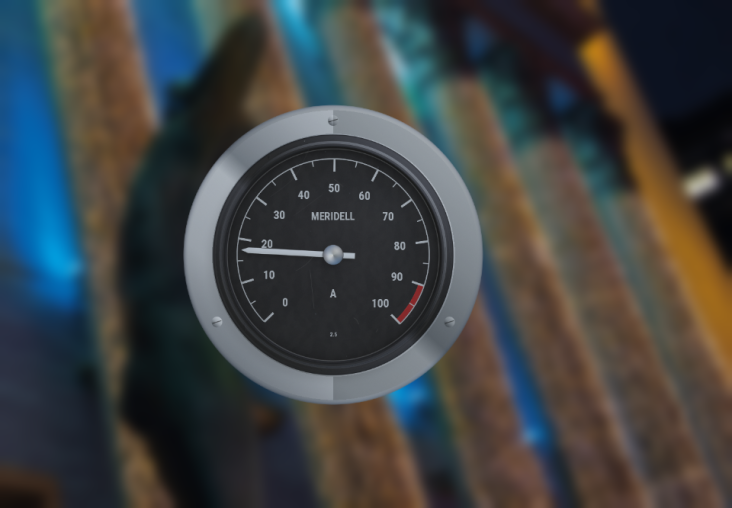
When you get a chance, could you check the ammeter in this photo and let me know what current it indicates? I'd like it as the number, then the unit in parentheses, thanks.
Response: 17.5 (A)
